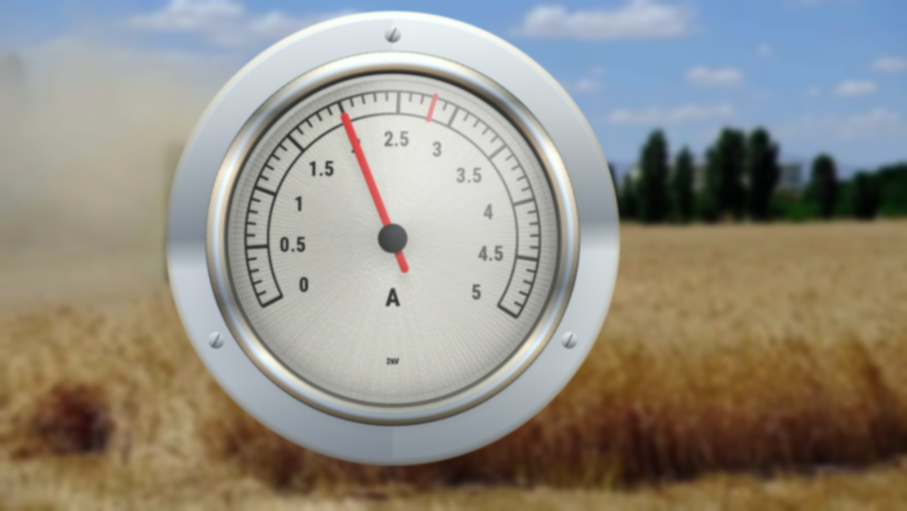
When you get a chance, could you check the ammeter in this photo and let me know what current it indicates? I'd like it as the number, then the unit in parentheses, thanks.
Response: 2 (A)
